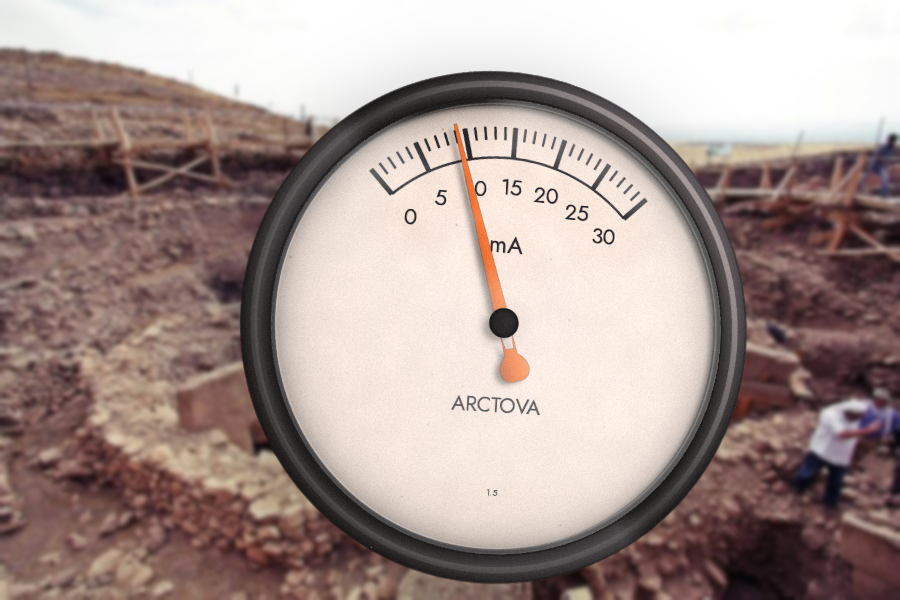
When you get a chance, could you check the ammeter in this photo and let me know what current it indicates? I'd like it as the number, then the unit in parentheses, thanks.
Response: 9 (mA)
